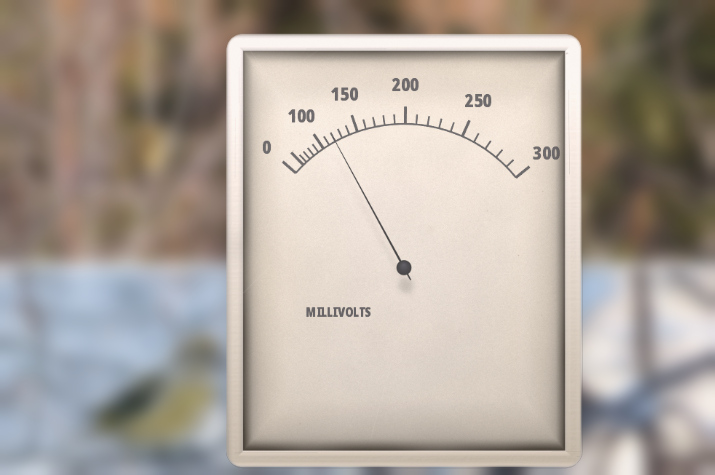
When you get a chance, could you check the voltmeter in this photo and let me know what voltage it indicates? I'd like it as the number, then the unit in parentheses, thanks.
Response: 120 (mV)
